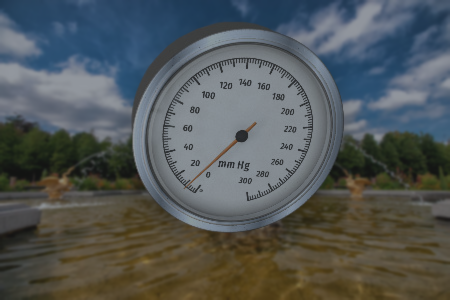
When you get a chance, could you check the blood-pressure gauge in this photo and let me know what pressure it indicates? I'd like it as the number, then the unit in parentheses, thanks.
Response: 10 (mmHg)
